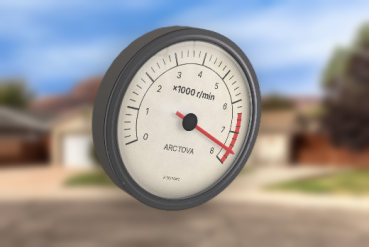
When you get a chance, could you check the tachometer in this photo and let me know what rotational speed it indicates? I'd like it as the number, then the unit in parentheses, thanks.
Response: 7600 (rpm)
